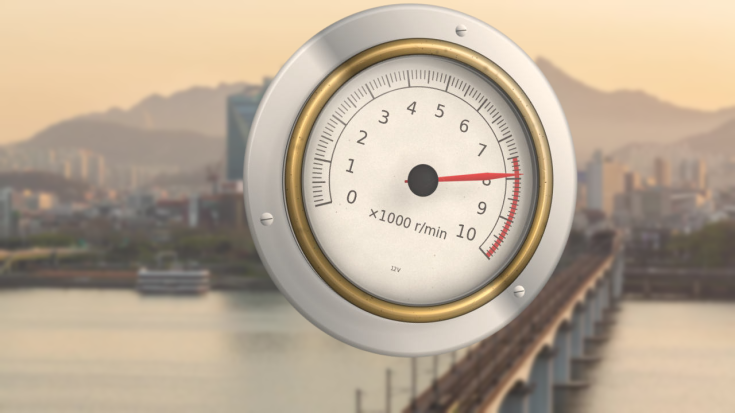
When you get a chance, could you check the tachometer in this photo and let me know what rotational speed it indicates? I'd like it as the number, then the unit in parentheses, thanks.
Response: 7900 (rpm)
